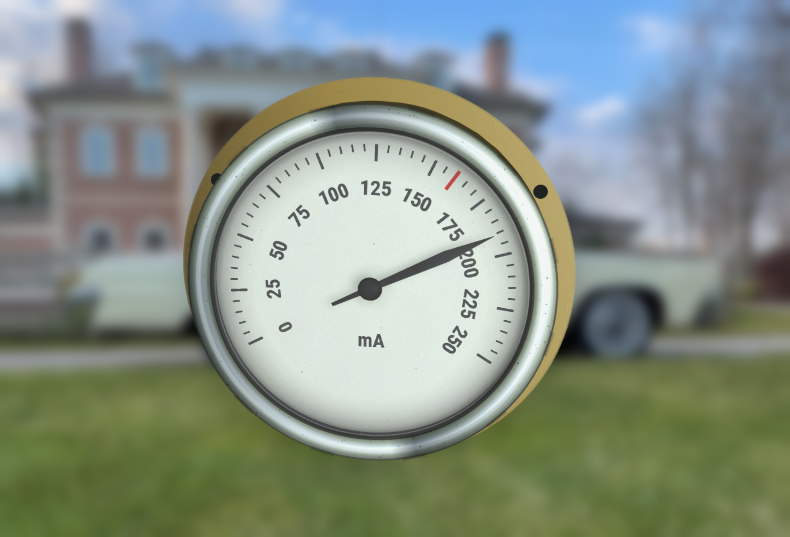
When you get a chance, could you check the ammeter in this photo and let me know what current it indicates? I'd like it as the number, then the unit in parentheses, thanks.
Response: 190 (mA)
